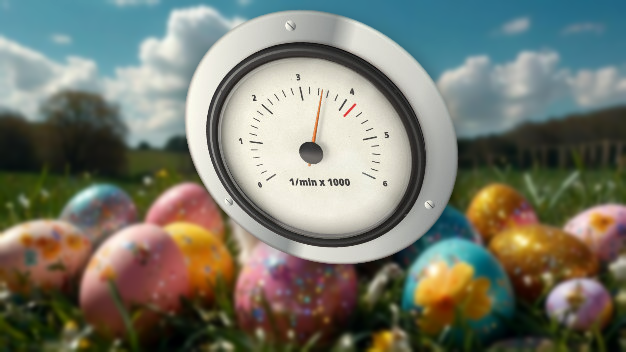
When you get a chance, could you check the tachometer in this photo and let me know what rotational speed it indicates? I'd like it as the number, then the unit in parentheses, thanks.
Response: 3500 (rpm)
